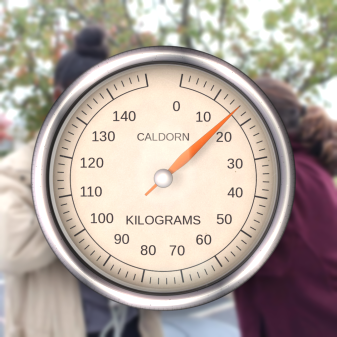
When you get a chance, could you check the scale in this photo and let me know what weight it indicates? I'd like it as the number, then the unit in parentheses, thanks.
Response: 16 (kg)
